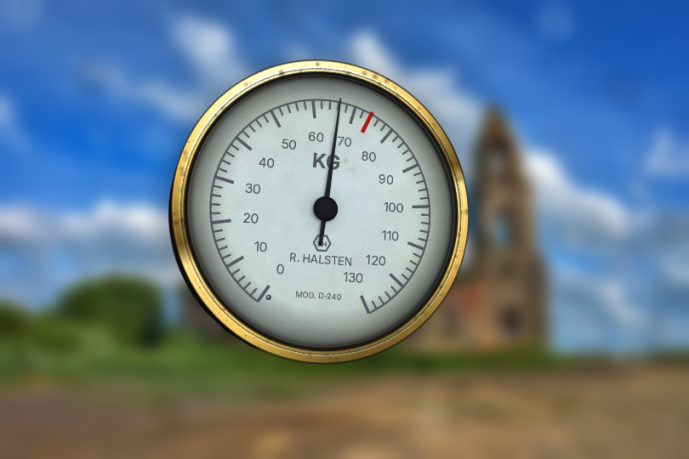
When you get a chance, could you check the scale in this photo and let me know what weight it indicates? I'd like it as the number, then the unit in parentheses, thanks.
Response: 66 (kg)
